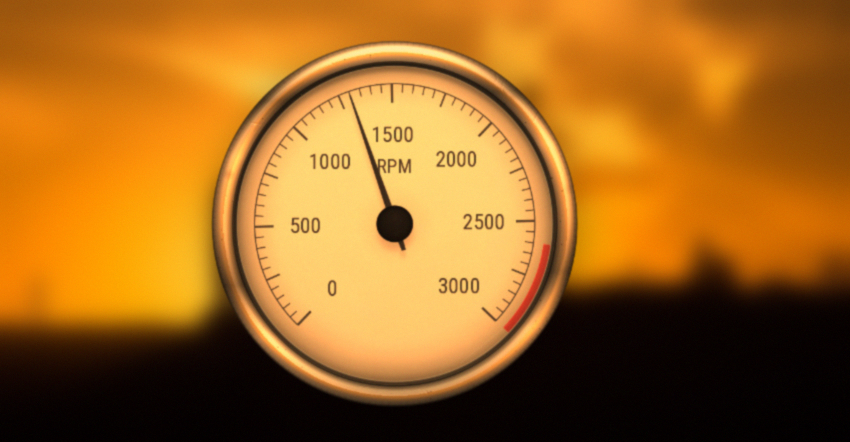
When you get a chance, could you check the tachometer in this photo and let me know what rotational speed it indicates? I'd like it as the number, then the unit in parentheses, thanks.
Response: 1300 (rpm)
